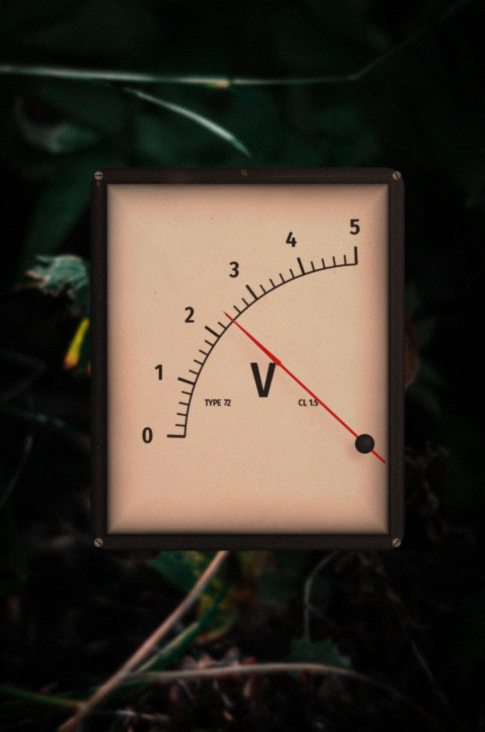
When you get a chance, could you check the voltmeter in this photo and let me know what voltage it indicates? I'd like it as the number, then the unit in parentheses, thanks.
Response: 2.4 (V)
